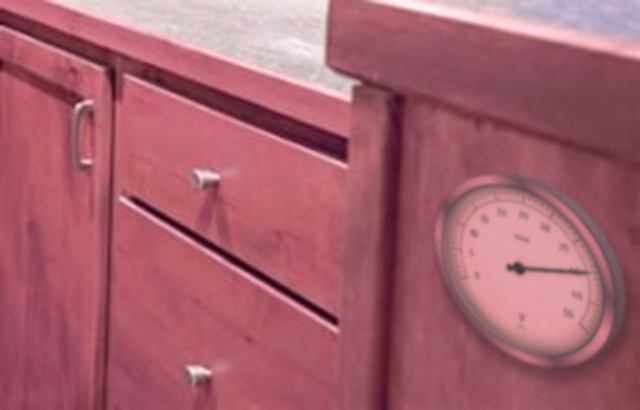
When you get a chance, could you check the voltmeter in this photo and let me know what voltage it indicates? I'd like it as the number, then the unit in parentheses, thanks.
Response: 40 (V)
